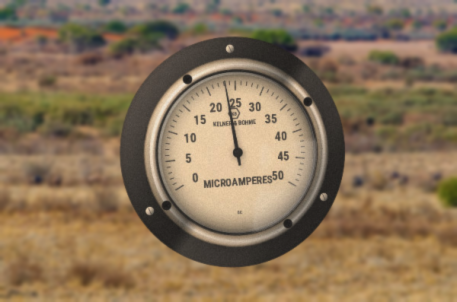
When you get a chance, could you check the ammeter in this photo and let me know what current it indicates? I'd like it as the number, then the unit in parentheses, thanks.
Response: 23 (µA)
